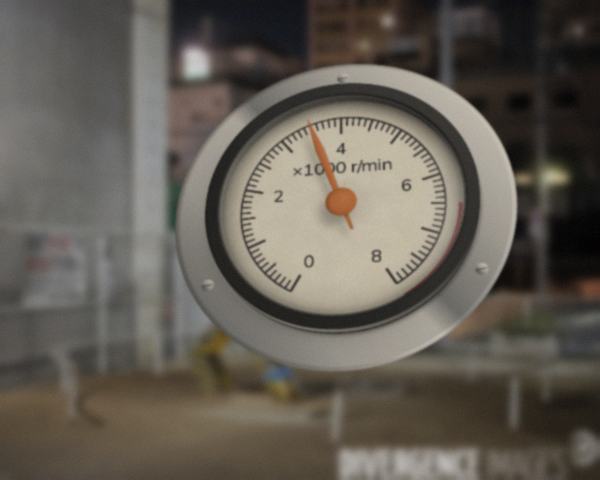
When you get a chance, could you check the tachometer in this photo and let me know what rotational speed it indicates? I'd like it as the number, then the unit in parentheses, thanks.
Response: 3500 (rpm)
